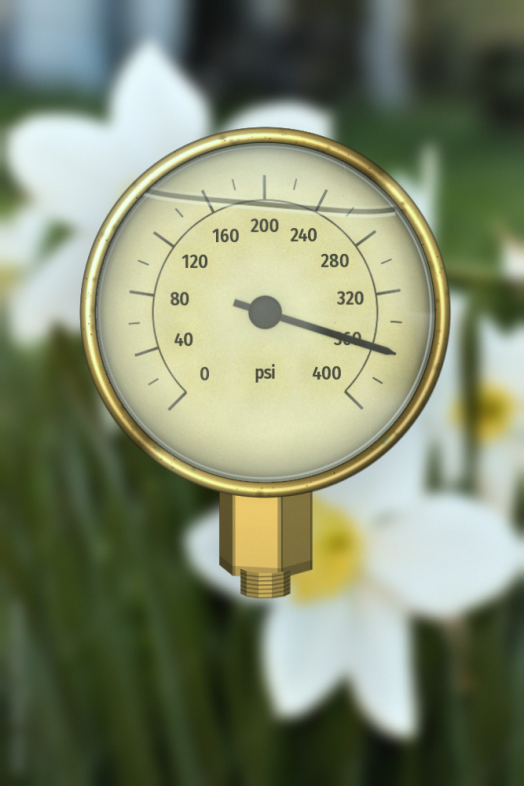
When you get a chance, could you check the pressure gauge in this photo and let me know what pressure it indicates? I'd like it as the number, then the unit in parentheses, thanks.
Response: 360 (psi)
